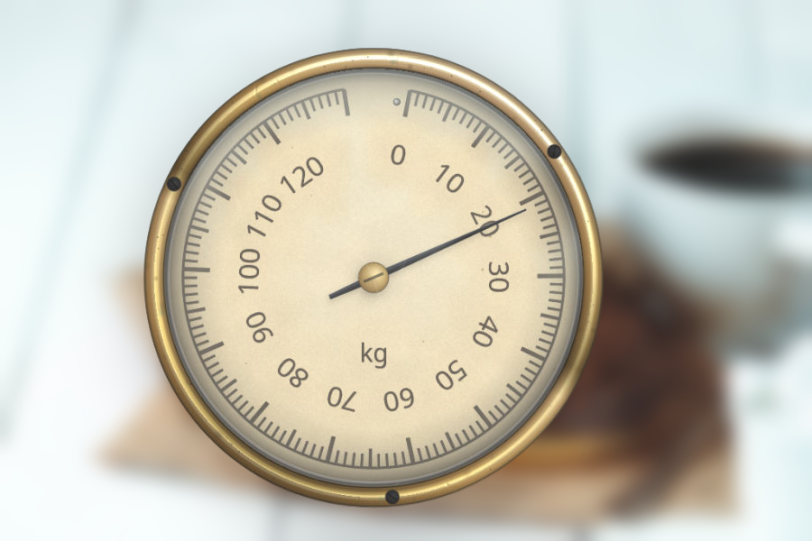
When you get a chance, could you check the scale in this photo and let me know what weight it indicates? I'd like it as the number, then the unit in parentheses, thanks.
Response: 21 (kg)
